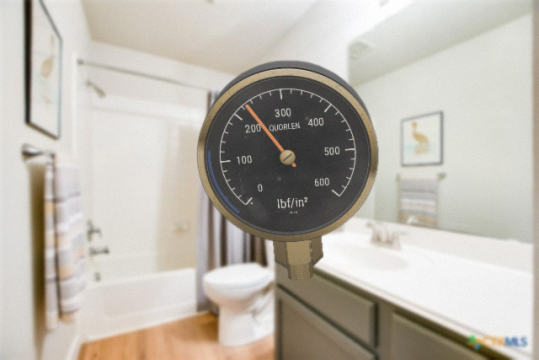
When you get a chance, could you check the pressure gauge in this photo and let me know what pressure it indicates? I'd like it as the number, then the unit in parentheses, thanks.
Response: 230 (psi)
